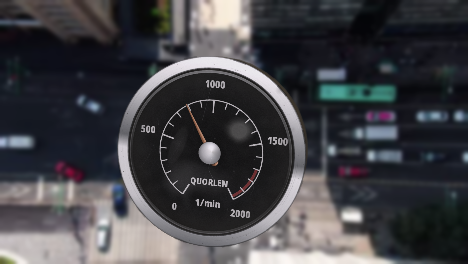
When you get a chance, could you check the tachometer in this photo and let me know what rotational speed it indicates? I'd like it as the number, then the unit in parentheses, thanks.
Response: 800 (rpm)
